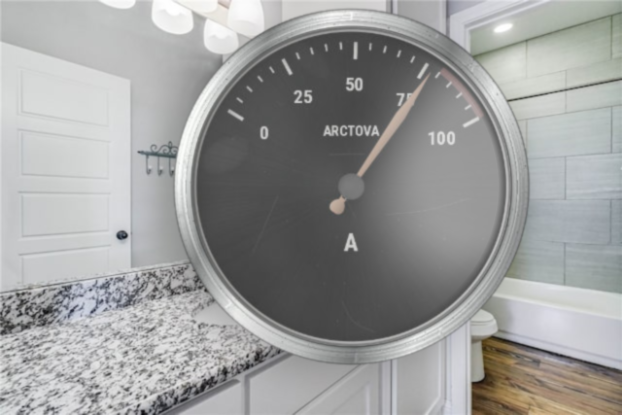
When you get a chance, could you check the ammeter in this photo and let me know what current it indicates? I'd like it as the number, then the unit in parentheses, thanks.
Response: 77.5 (A)
